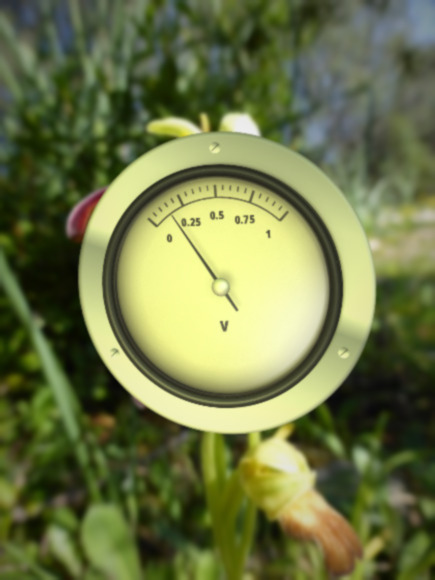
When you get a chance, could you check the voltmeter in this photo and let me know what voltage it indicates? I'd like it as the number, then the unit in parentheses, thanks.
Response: 0.15 (V)
